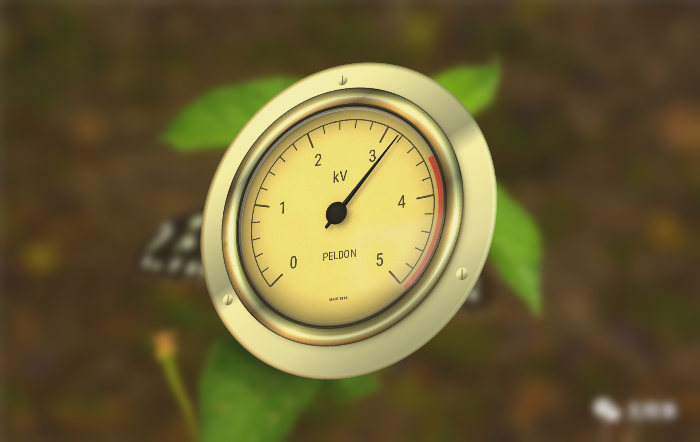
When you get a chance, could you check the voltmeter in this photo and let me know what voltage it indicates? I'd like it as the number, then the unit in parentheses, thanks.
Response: 3.2 (kV)
